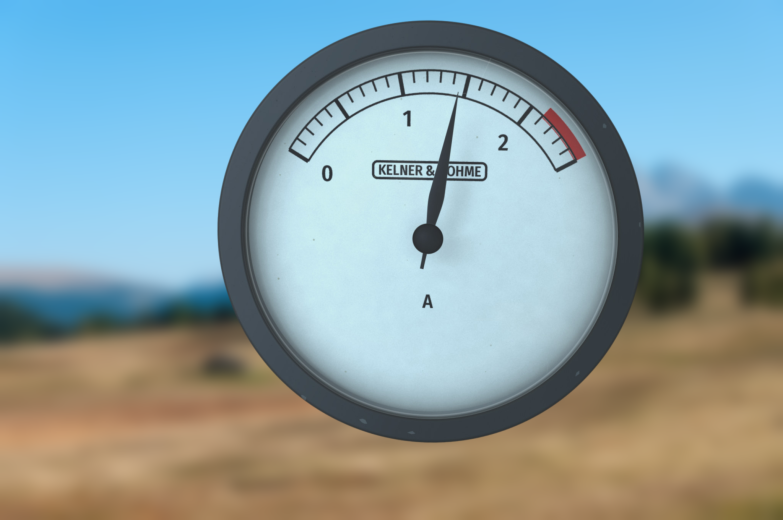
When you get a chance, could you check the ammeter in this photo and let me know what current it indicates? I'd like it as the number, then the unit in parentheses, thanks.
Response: 1.45 (A)
